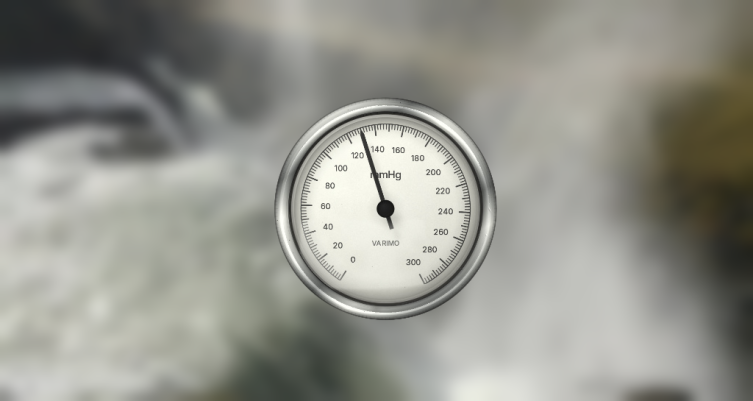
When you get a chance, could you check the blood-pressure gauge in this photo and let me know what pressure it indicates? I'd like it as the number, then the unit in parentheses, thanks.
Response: 130 (mmHg)
